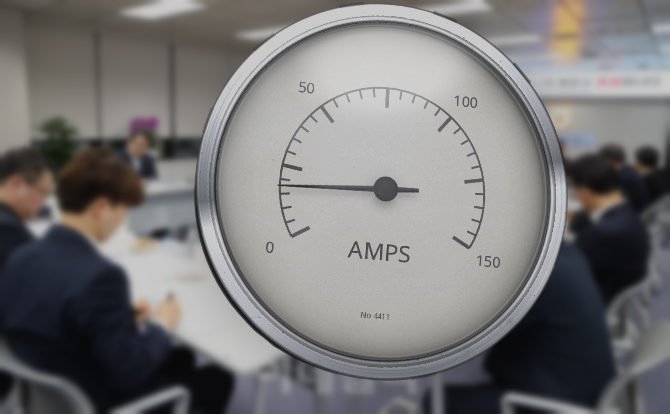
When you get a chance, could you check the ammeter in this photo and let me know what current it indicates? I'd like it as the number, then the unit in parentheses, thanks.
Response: 17.5 (A)
